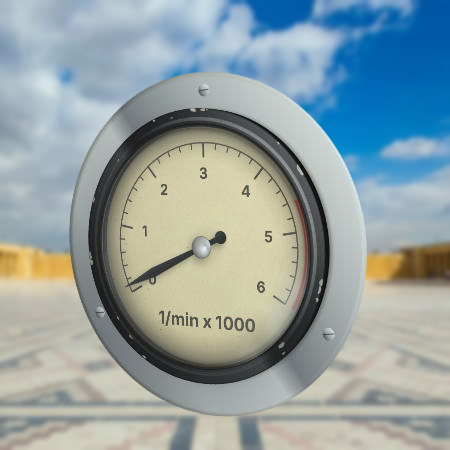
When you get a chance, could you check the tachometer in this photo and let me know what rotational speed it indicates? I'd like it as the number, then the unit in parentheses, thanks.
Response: 100 (rpm)
